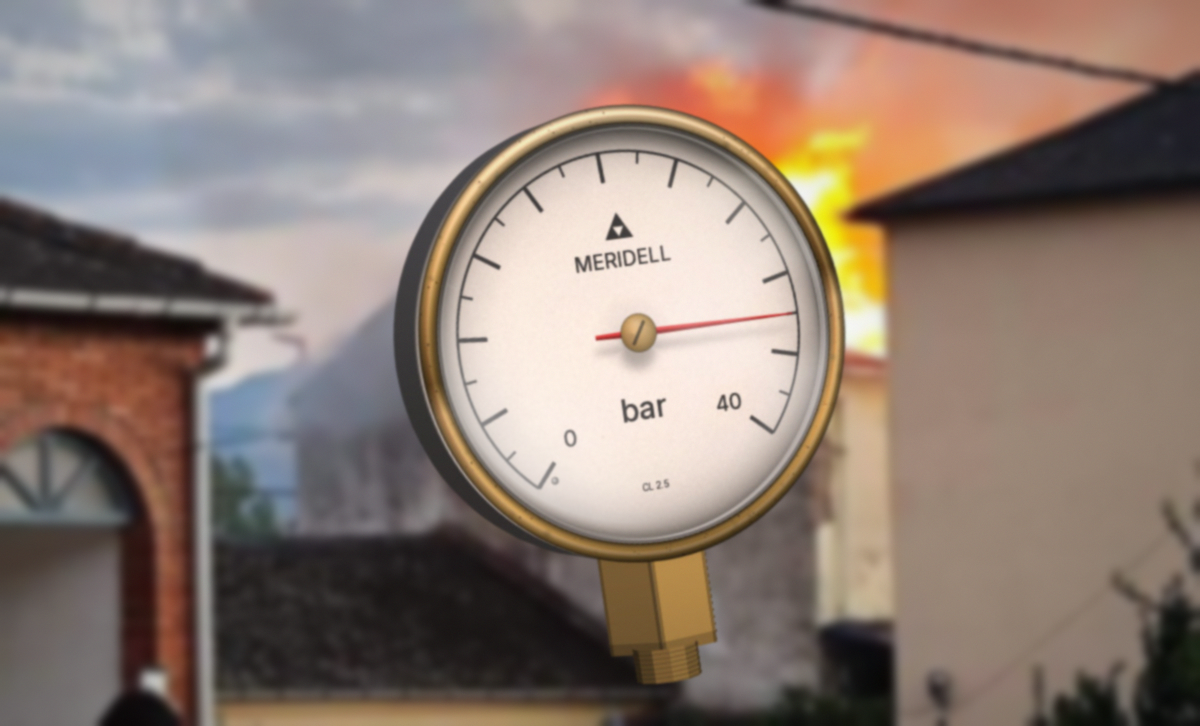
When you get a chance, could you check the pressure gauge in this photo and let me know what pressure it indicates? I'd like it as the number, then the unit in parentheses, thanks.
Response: 34 (bar)
